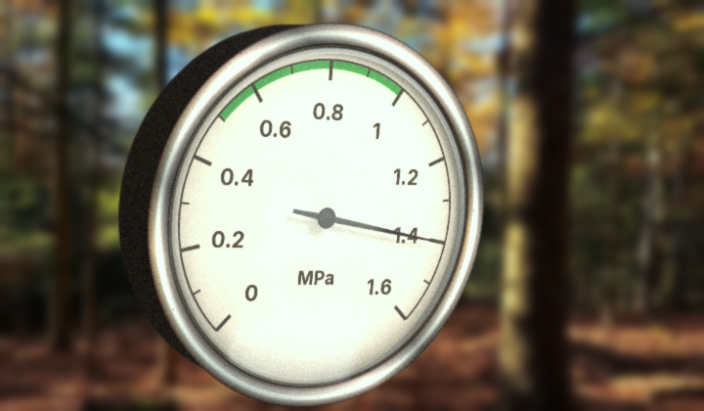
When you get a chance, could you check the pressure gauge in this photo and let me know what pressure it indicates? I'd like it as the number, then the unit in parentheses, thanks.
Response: 1.4 (MPa)
